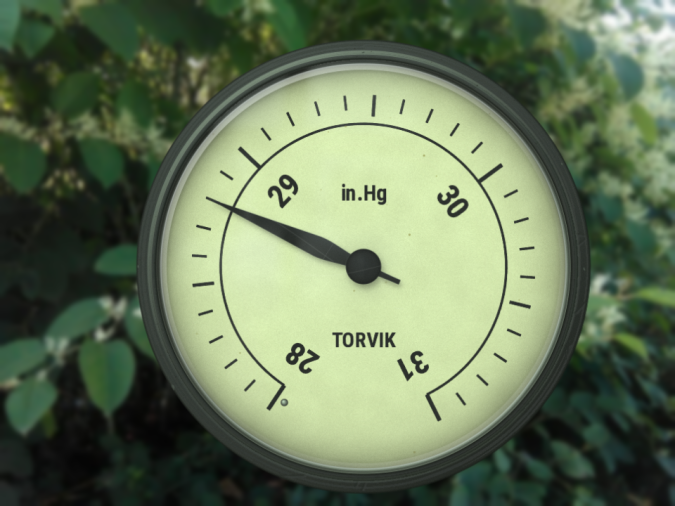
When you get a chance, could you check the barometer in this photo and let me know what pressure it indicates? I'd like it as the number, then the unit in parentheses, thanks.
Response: 28.8 (inHg)
